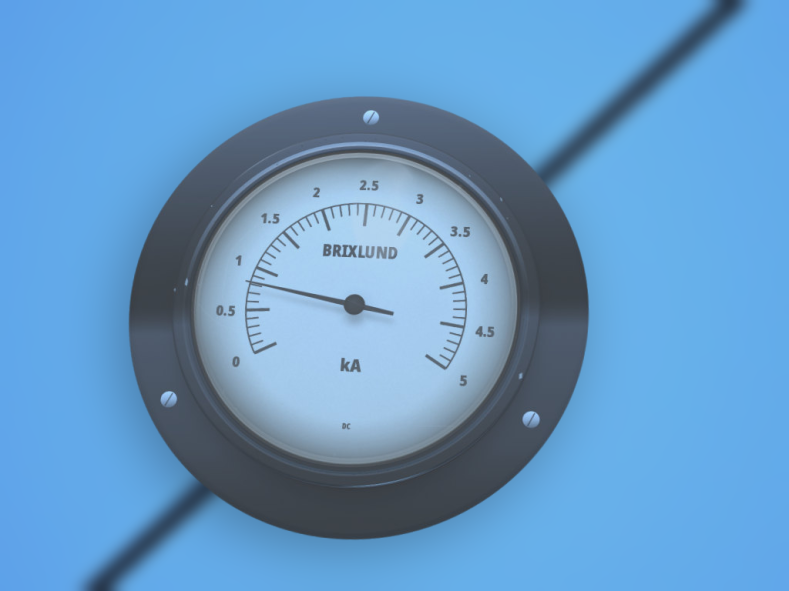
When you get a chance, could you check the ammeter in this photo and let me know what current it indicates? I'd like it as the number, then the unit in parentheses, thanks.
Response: 0.8 (kA)
